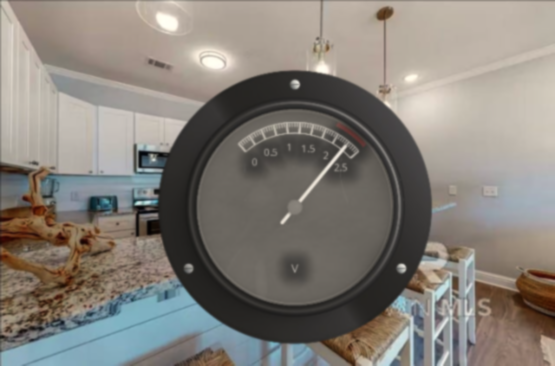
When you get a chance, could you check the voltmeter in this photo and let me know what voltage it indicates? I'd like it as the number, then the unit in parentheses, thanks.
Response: 2.25 (V)
